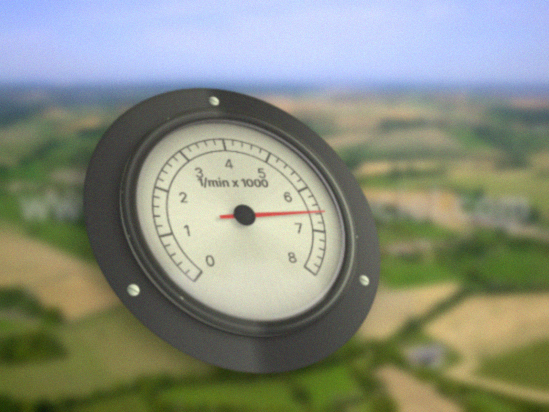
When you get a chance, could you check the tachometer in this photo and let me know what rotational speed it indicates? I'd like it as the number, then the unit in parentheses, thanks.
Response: 6600 (rpm)
